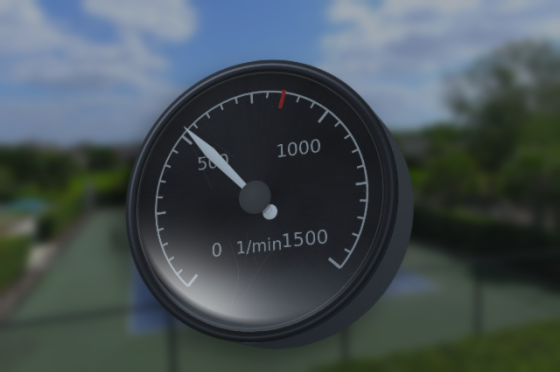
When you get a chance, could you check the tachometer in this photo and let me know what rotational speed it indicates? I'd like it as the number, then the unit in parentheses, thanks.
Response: 525 (rpm)
